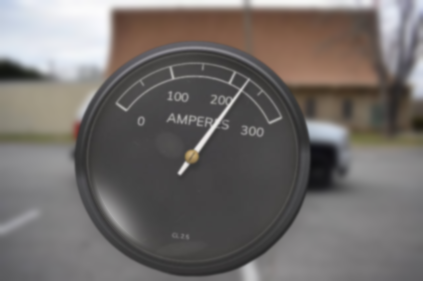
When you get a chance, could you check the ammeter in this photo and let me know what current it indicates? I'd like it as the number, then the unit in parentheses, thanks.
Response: 225 (A)
